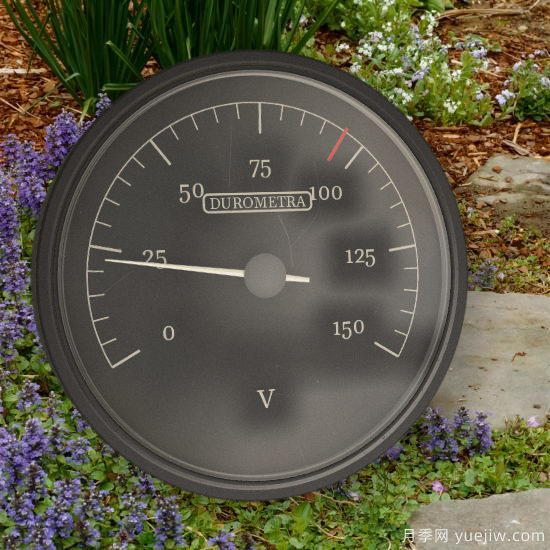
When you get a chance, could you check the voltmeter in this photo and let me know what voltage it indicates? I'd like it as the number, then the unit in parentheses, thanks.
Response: 22.5 (V)
